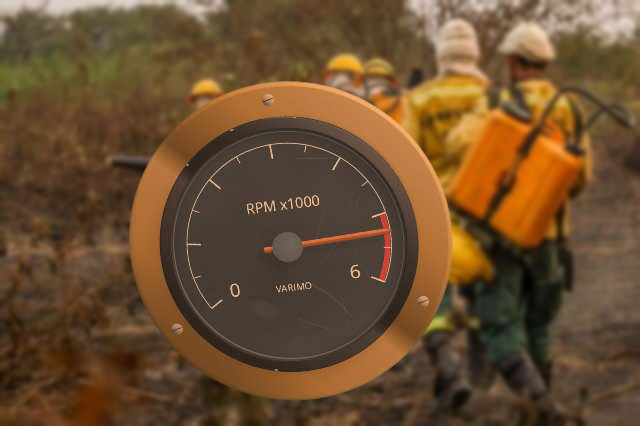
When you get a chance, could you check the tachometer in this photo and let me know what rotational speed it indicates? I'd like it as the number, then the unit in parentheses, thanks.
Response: 5250 (rpm)
